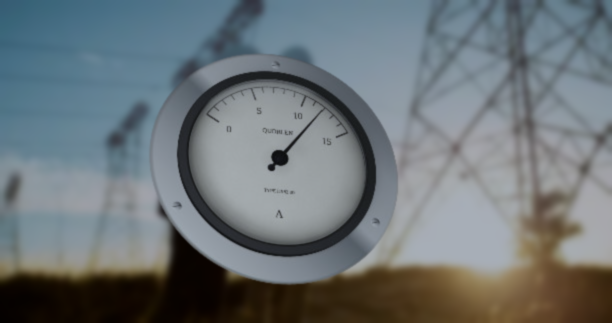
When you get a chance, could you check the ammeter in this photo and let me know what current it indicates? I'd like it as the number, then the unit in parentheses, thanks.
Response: 12 (A)
